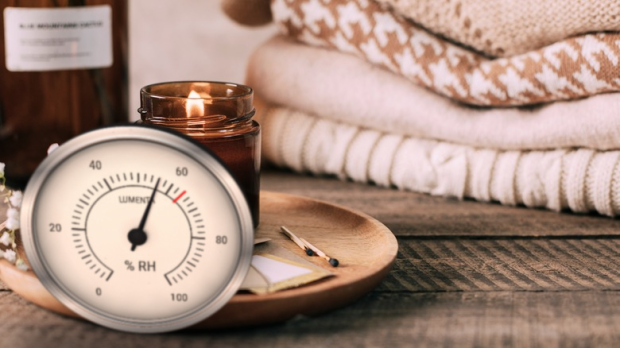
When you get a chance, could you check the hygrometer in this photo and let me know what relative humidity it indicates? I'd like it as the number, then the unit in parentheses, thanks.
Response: 56 (%)
